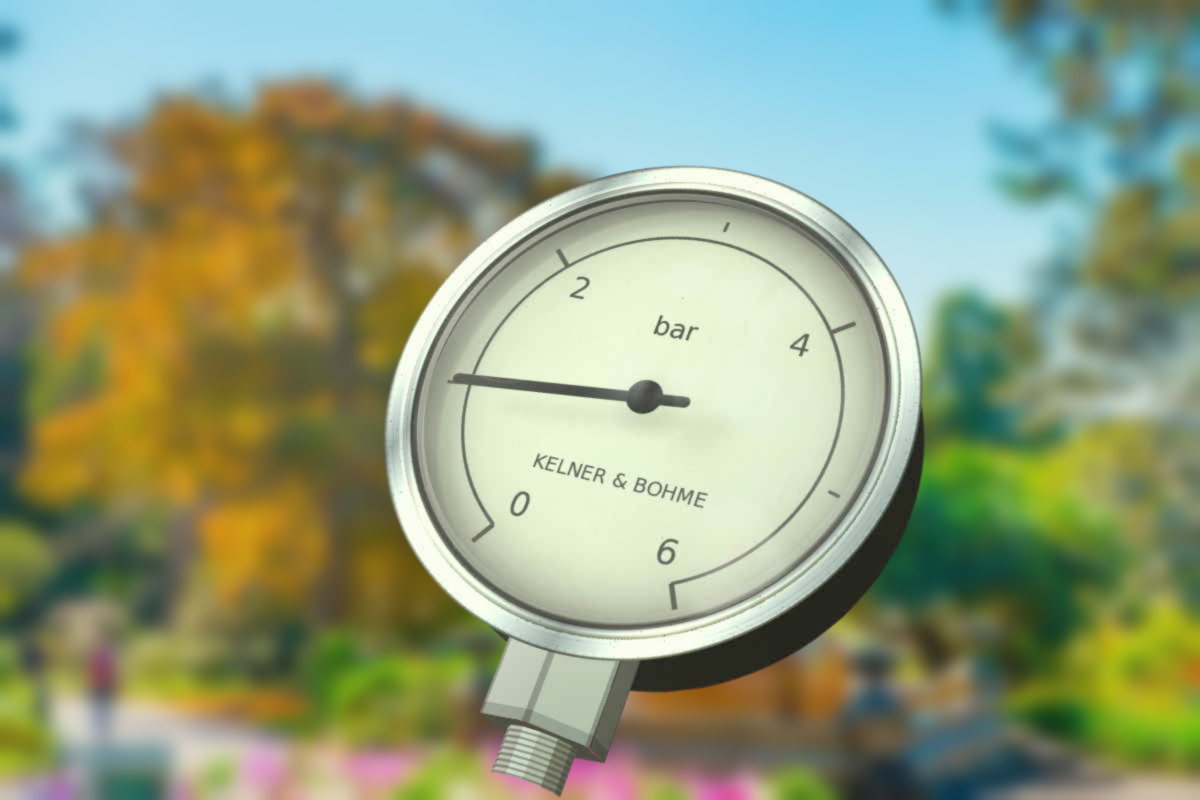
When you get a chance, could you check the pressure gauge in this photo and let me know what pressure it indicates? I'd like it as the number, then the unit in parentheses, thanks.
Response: 1 (bar)
